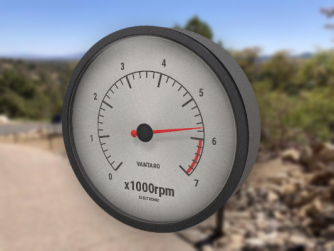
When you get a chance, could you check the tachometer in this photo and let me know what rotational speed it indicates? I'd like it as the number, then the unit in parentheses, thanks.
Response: 5700 (rpm)
